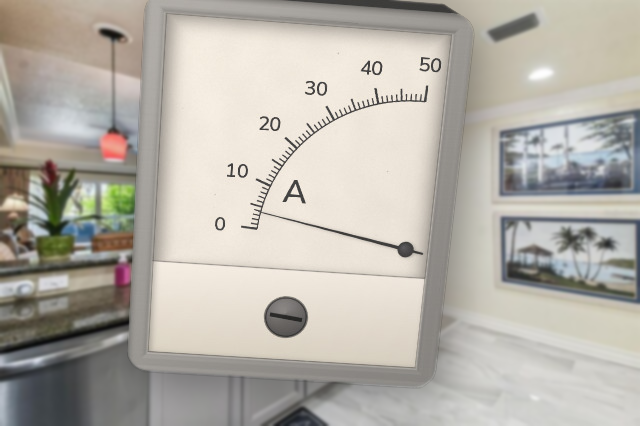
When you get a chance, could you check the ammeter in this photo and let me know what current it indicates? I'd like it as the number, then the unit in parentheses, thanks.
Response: 4 (A)
